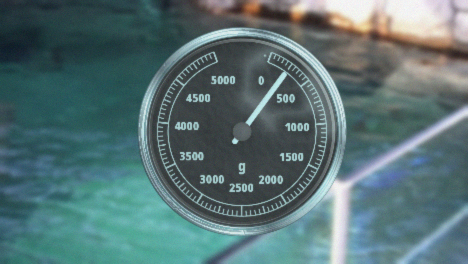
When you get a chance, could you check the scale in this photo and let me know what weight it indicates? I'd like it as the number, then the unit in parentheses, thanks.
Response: 250 (g)
